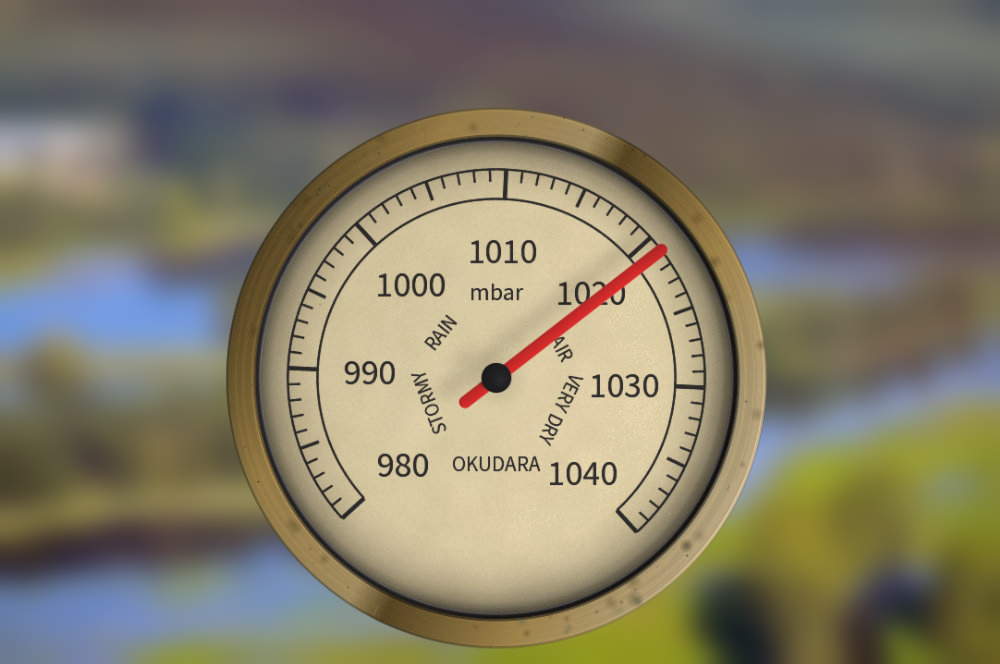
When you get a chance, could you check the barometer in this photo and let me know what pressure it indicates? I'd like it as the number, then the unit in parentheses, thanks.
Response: 1021 (mbar)
